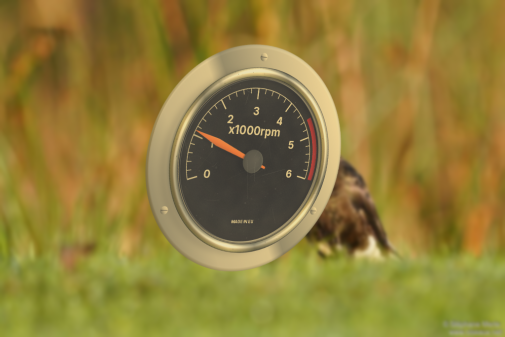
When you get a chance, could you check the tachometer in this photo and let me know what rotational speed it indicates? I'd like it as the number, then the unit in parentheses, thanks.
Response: 1100 (rpm)
